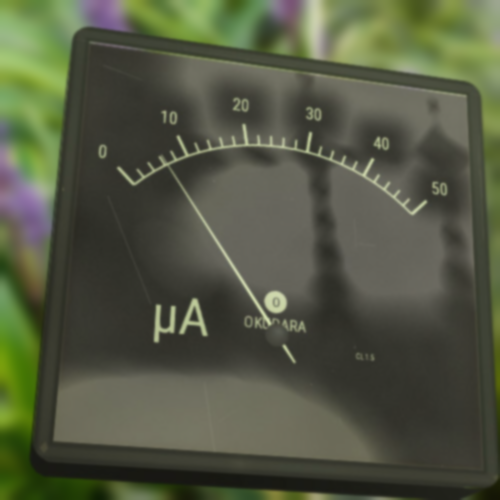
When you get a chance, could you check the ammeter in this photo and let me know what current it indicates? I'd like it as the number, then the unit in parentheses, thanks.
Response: 6 (µA)
